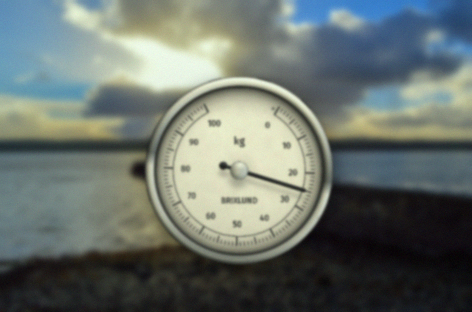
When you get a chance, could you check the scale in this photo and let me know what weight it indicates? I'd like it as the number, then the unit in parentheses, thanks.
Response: 25 (kg)
